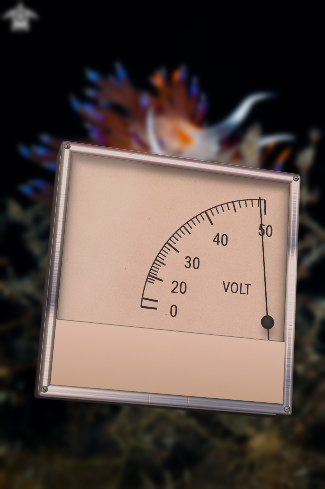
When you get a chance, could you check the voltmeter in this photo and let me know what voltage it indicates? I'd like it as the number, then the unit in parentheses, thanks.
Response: 49 (V)
